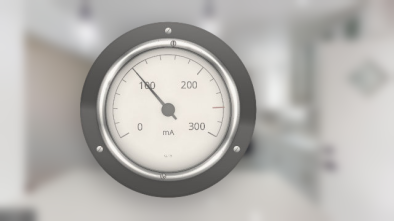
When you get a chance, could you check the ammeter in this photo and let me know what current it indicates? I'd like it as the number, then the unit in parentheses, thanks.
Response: 100 (mA)
